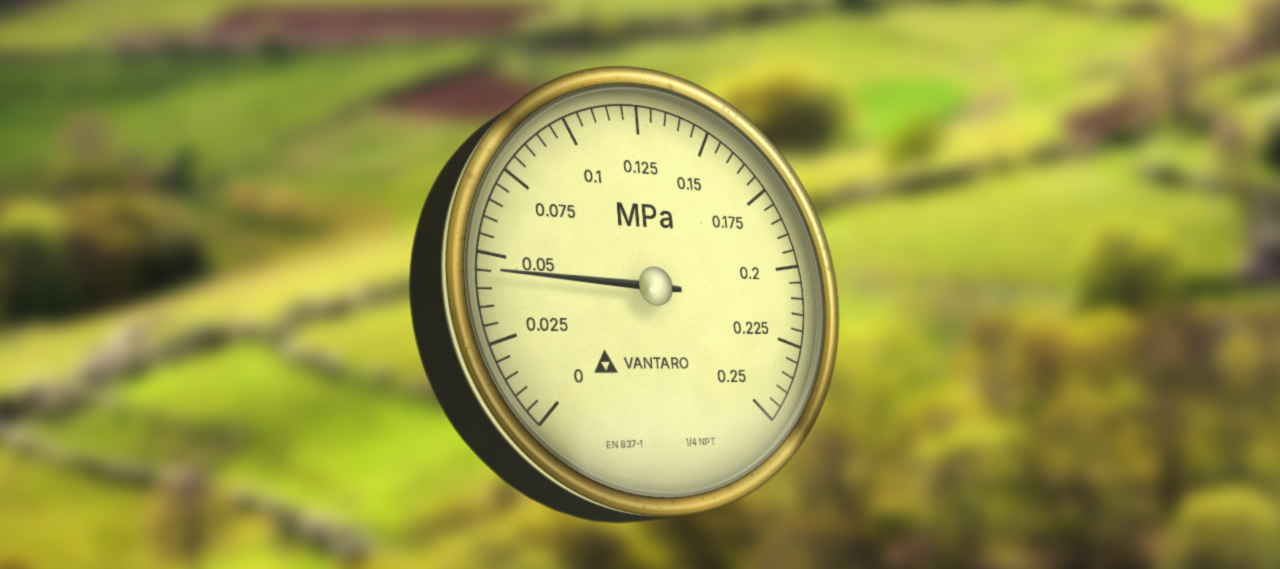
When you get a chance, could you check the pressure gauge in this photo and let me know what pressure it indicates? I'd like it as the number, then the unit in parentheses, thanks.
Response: 0.045 (MPa)
